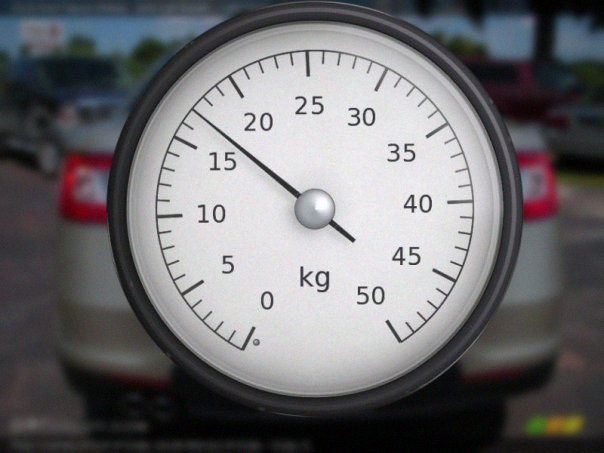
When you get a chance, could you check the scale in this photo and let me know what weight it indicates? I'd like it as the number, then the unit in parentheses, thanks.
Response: 17 (kg)
